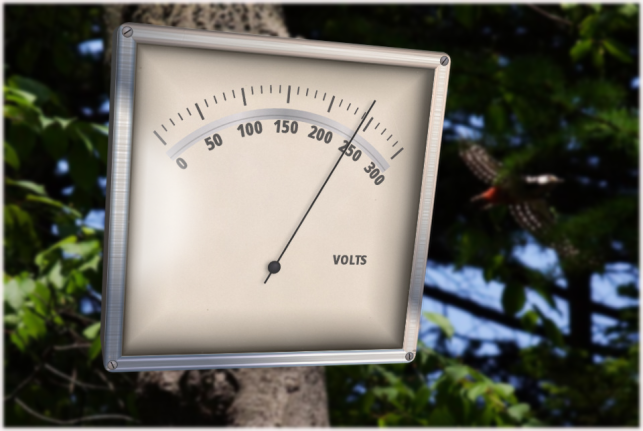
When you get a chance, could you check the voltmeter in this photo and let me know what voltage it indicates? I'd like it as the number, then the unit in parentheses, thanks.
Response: 240 (V)
